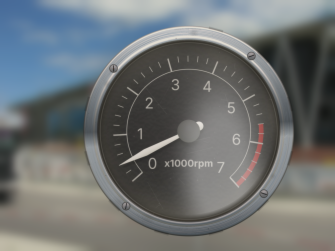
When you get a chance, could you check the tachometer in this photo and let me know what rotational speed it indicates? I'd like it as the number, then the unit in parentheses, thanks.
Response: 400 (rpm)
